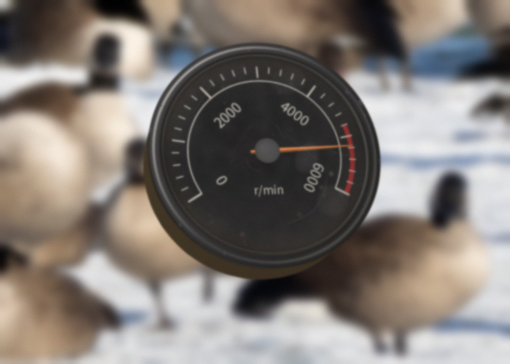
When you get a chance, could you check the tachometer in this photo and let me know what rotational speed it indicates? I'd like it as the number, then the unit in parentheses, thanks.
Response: 5200 (rpm)
